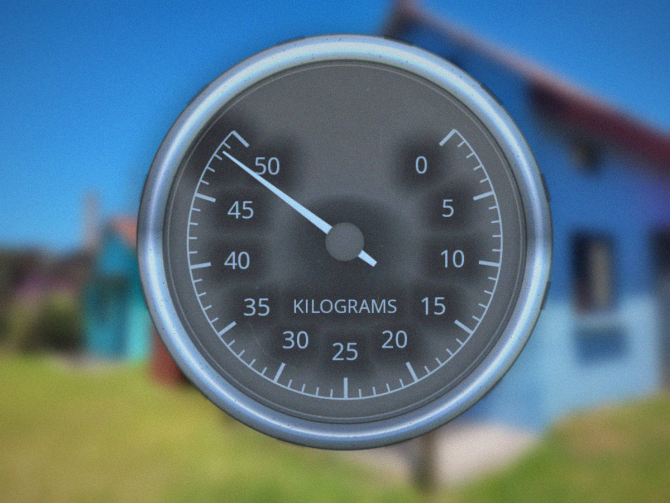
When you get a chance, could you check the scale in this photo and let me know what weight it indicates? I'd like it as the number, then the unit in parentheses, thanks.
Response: 48.5 (kg)
